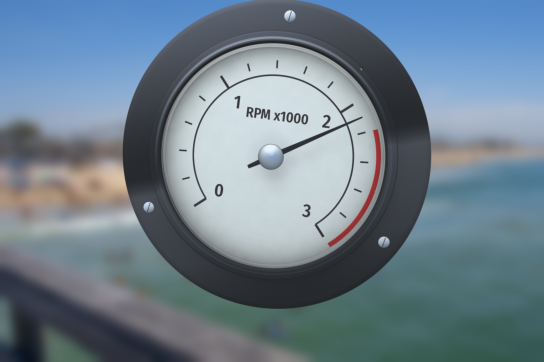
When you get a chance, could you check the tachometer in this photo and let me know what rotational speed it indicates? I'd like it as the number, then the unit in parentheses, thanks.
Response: 2100 (rpm)
